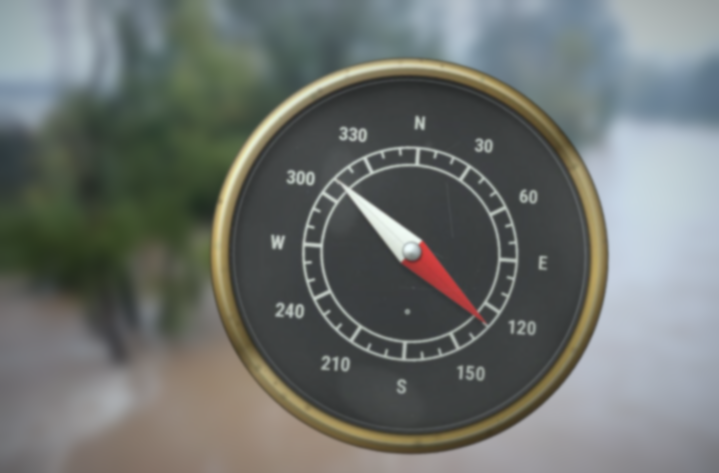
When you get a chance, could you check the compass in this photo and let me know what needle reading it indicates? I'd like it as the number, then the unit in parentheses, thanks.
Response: 130 (°)
